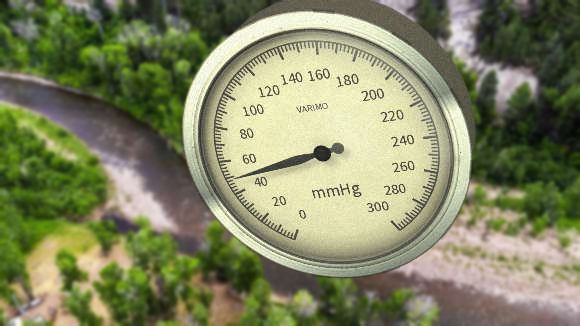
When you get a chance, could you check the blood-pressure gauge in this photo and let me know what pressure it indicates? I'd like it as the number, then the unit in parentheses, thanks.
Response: 50 (mmHg)
